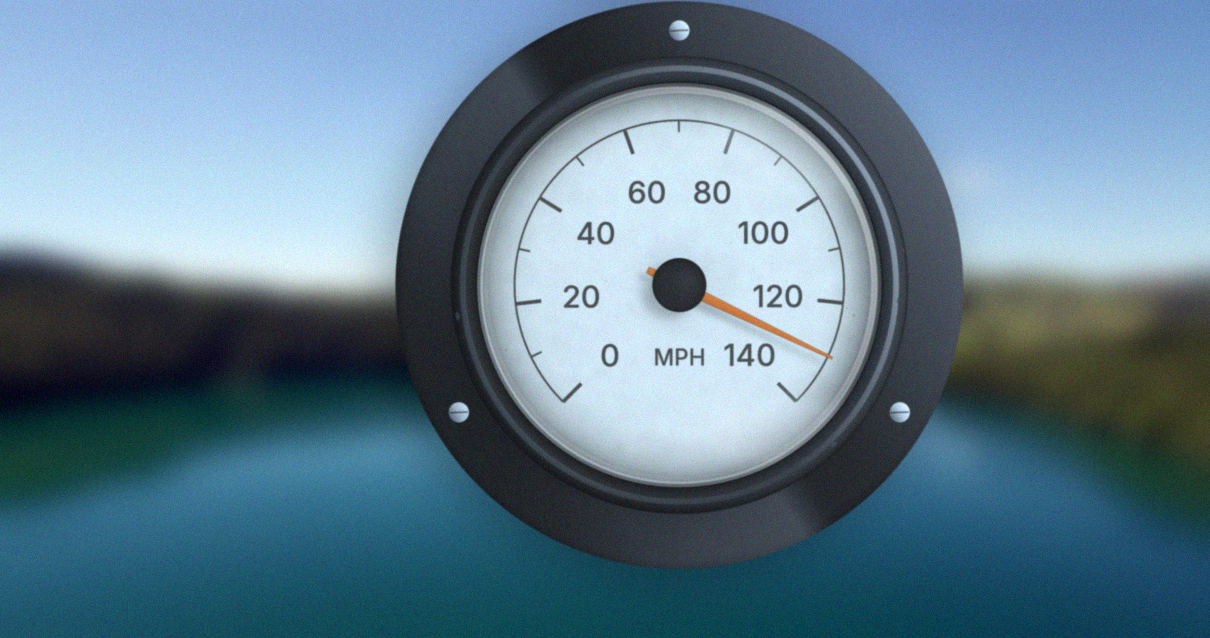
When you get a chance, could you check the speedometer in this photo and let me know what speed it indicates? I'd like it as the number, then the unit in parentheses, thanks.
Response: 130 (mph)
